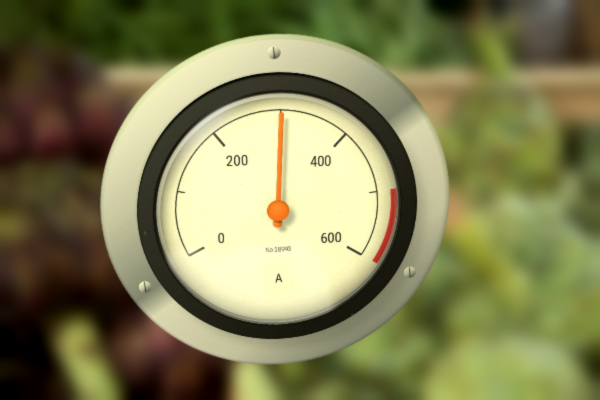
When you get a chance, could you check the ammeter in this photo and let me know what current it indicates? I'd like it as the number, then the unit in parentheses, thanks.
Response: 300 (A)
